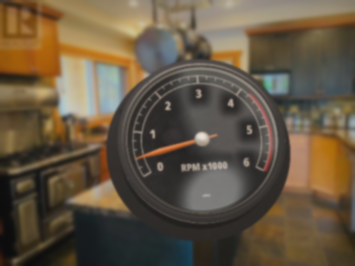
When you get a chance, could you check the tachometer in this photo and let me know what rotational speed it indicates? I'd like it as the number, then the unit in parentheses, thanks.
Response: 400 (rpm)
